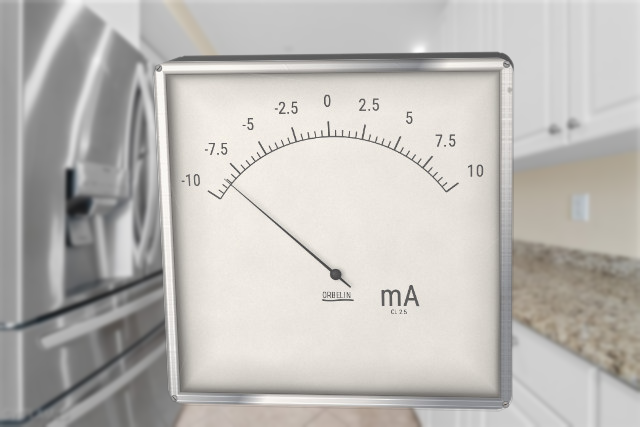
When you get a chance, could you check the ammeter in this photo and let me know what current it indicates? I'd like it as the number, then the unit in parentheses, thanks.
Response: -8.5 (mA)
